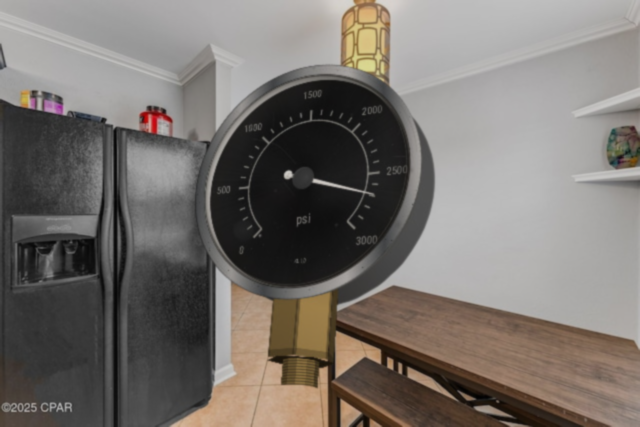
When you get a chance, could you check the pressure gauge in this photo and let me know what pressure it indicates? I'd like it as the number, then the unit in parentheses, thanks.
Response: 2700 (psi)
